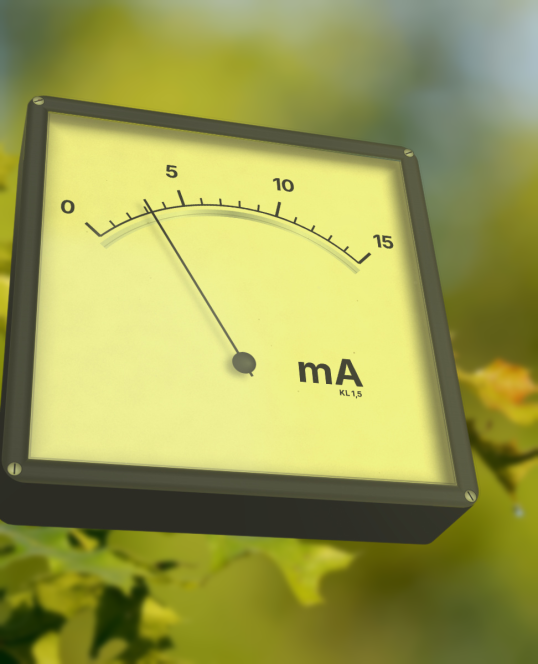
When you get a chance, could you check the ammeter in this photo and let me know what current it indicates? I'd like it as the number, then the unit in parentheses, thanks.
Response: 3 (mA)
